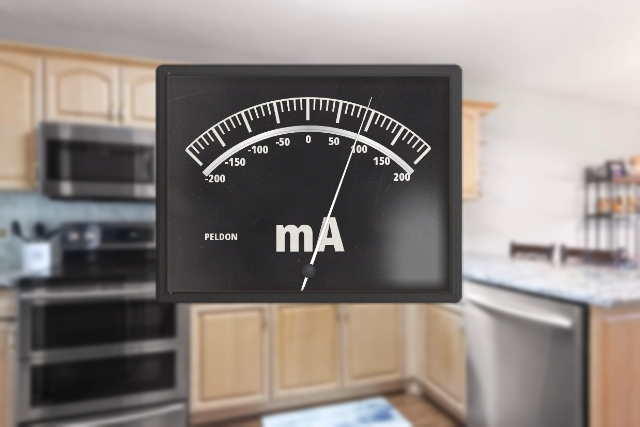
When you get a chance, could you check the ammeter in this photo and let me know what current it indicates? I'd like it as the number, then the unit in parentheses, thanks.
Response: 90 (mA)
